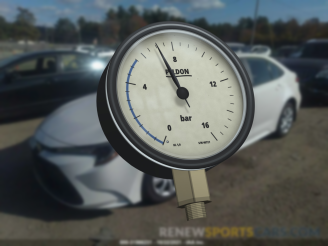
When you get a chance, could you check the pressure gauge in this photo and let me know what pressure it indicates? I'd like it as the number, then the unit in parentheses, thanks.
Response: 7 (bar)
